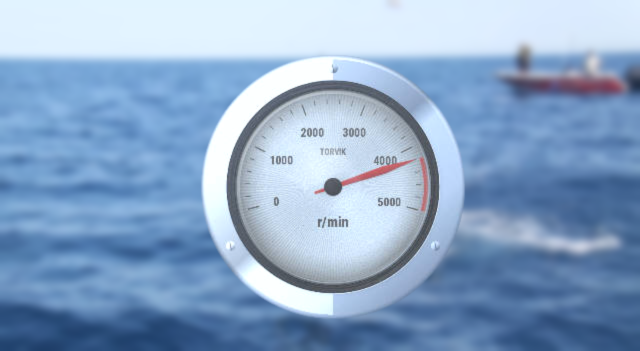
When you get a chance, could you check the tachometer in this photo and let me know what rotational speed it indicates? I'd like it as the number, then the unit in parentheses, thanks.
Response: 4200 (rpm)
